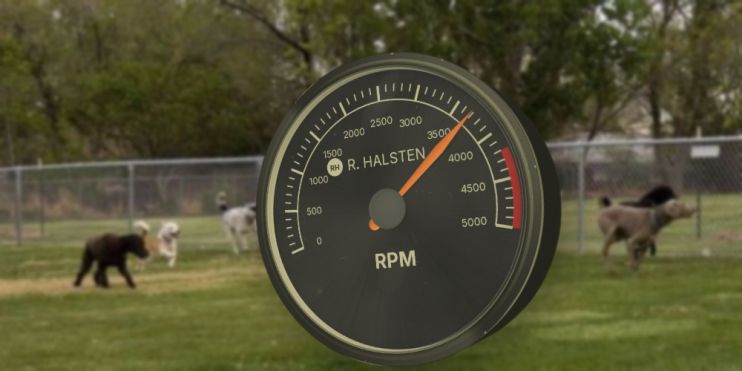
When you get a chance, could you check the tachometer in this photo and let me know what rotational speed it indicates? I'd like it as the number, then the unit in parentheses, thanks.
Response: 3700 (rpm)
